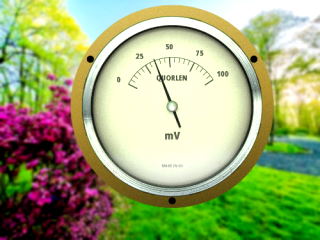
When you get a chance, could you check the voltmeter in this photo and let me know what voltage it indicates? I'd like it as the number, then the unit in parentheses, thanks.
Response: 35 (mV)
